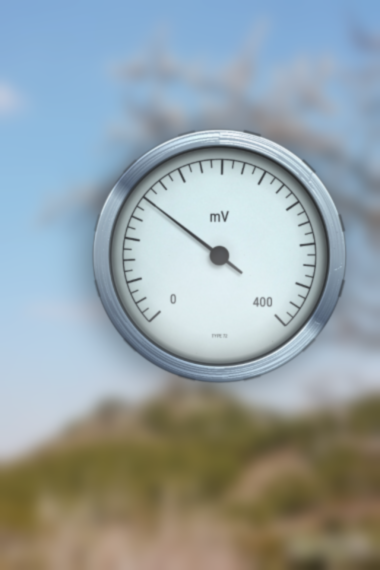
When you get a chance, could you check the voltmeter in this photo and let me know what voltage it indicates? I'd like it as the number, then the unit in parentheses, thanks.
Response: 120 (mV)
